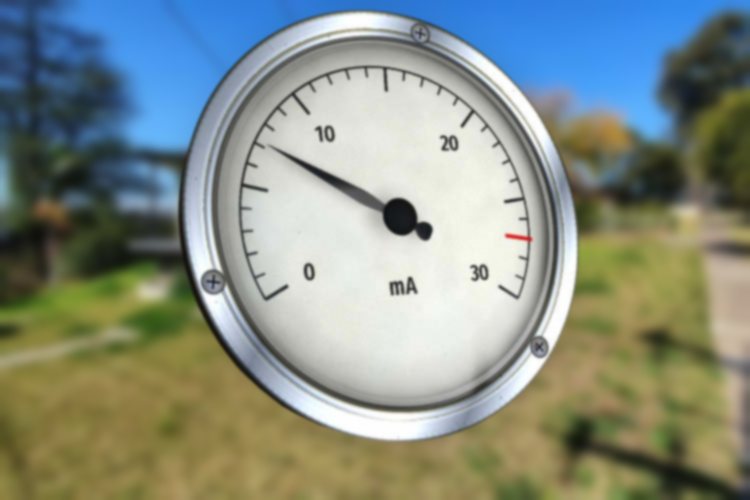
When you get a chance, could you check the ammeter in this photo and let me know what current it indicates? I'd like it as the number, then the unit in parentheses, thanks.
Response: 7 (mA)
